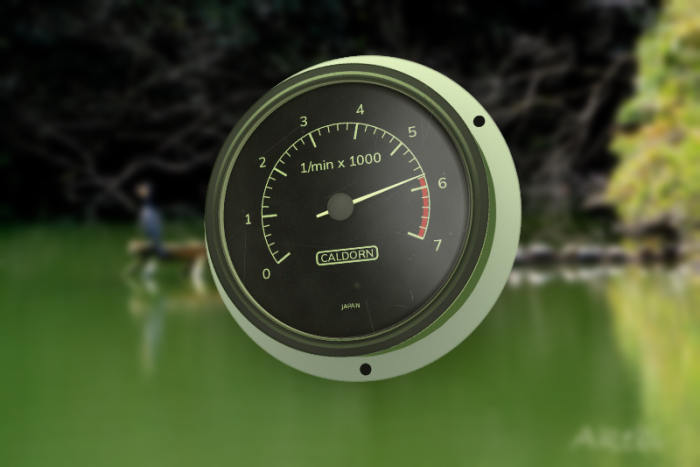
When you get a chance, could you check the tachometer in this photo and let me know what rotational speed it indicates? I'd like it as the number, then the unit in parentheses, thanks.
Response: 5800 (rpm)
